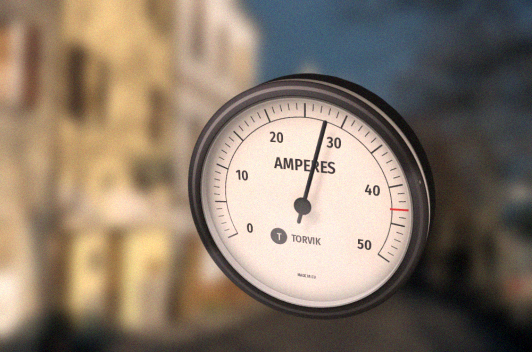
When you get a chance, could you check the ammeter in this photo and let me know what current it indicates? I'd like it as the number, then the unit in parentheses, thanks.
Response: 28 (A)
